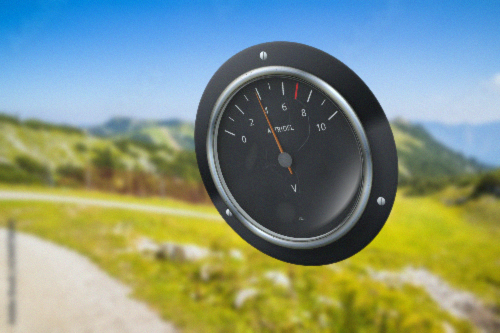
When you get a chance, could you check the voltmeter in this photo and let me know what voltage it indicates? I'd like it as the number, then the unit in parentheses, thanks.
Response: 4 (V)
